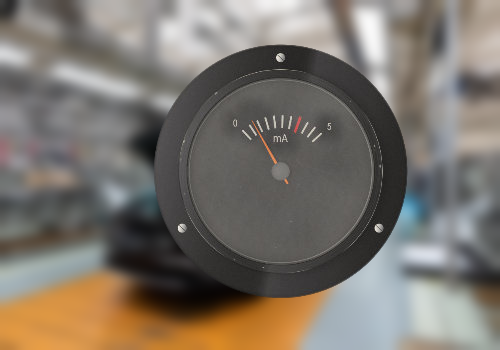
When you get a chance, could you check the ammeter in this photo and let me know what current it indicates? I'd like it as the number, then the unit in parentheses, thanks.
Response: 0.75 (mA)
